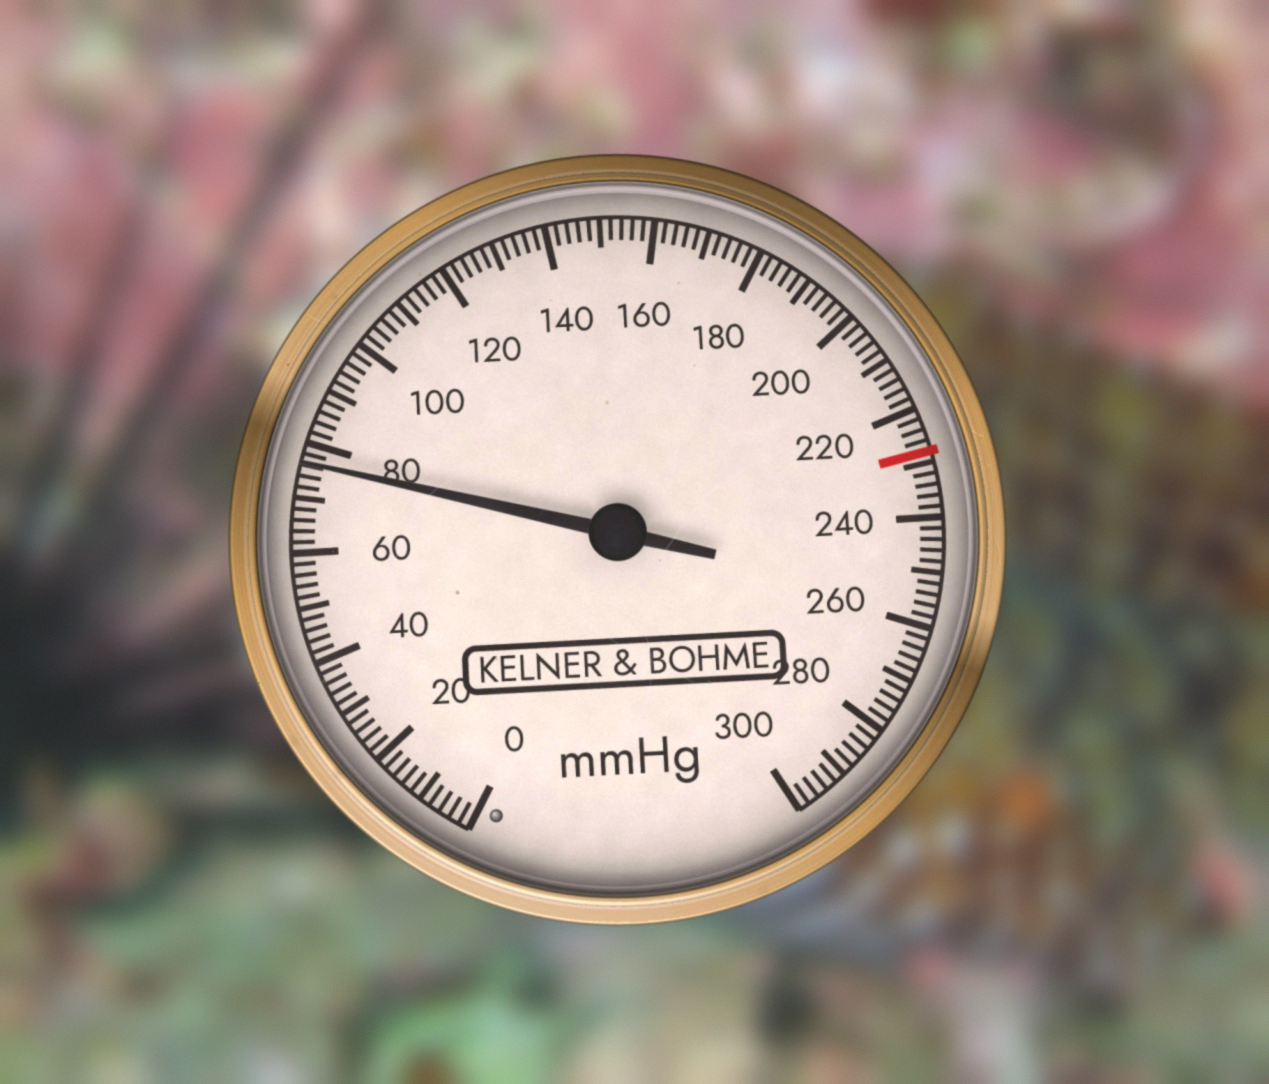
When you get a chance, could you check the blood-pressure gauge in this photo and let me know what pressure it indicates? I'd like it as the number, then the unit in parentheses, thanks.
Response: 76 (mmHg)
